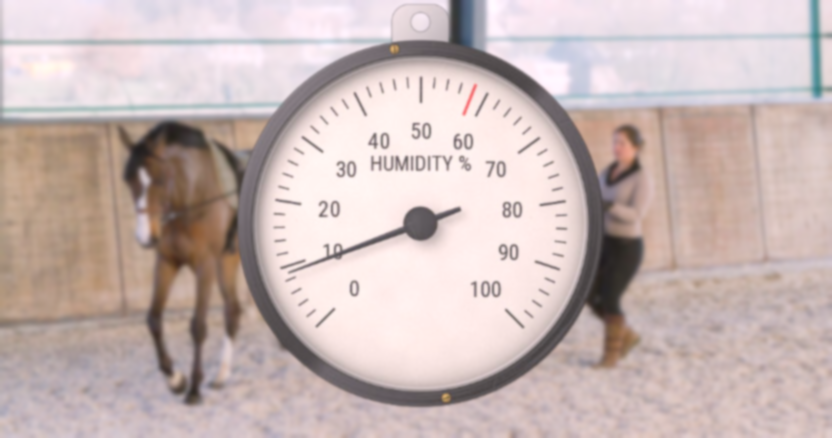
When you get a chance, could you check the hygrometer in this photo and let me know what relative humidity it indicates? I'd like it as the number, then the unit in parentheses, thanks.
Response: 9 (%)
